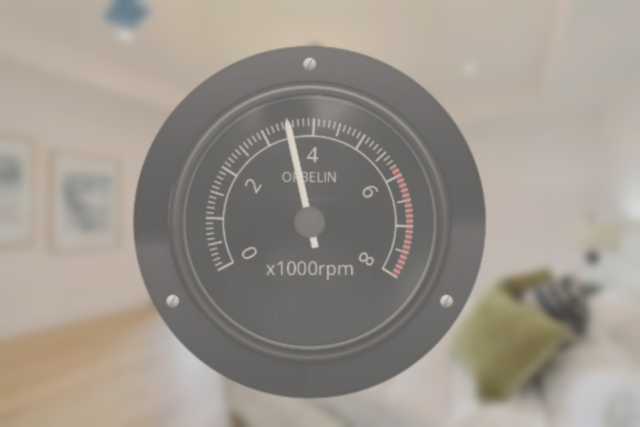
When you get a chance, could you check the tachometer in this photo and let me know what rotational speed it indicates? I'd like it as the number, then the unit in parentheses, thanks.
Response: 3500 (rpm)
